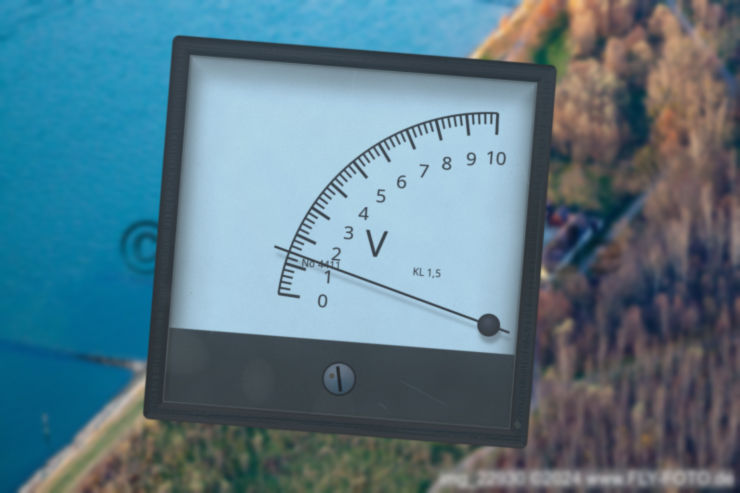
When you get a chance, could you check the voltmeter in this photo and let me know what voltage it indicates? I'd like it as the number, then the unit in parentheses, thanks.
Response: 1.4 (V)
